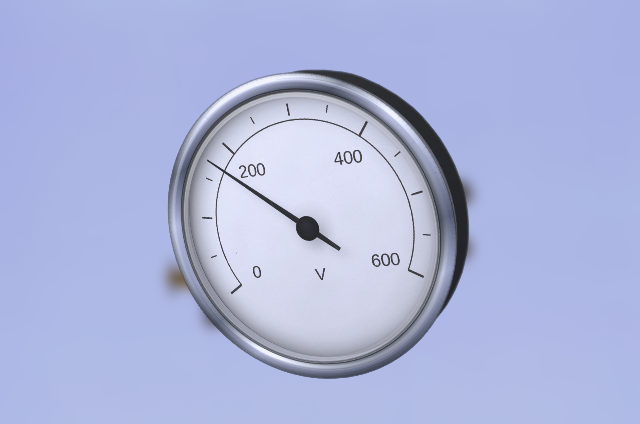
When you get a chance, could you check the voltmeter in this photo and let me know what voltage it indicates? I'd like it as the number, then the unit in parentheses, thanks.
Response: 175 (V)
